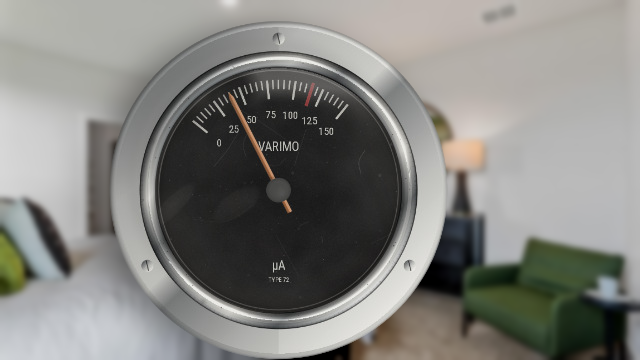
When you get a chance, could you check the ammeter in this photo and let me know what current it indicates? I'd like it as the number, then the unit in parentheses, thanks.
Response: 40 (µA)
